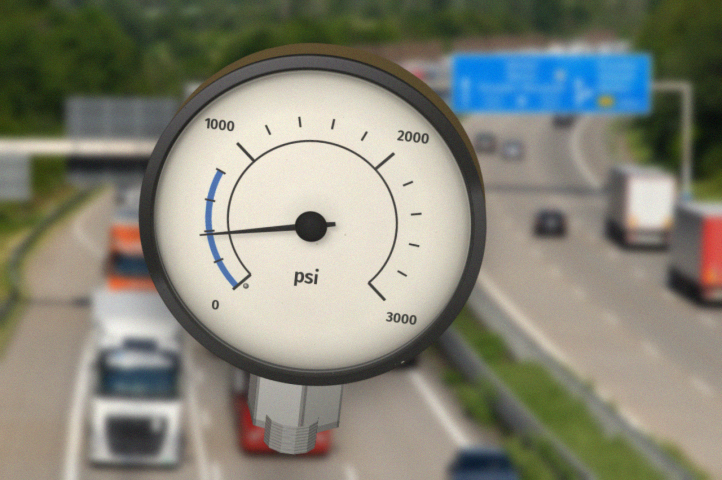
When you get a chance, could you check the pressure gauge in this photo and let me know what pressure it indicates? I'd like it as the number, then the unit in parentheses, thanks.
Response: 400 (psi)
